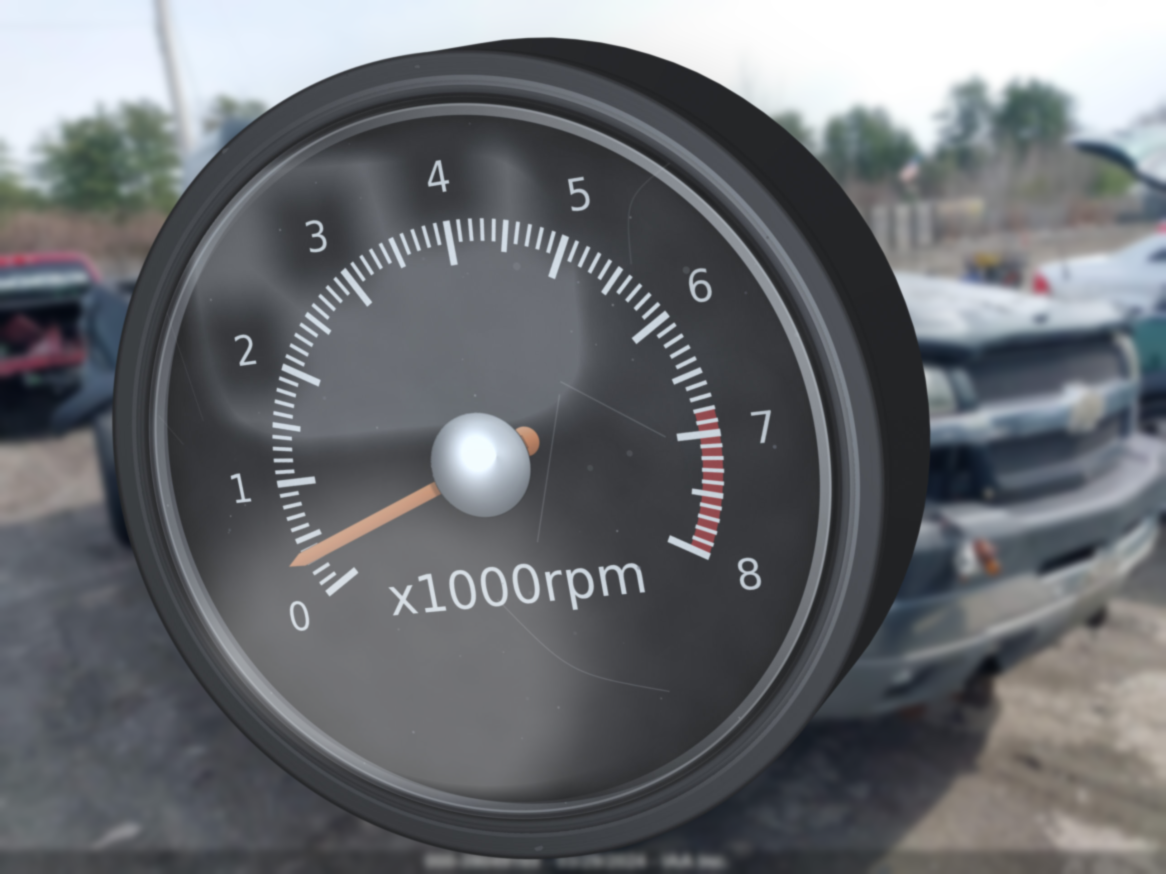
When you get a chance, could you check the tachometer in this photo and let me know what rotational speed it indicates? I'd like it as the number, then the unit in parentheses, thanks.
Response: 350 (rpm)
